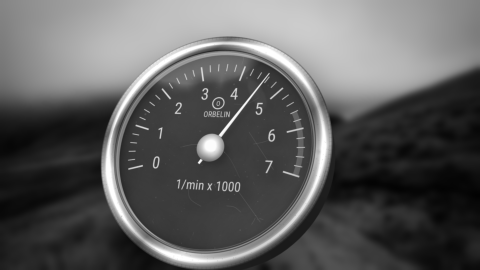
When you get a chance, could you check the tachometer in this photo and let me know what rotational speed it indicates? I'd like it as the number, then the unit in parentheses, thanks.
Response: 4600 (rpm)
